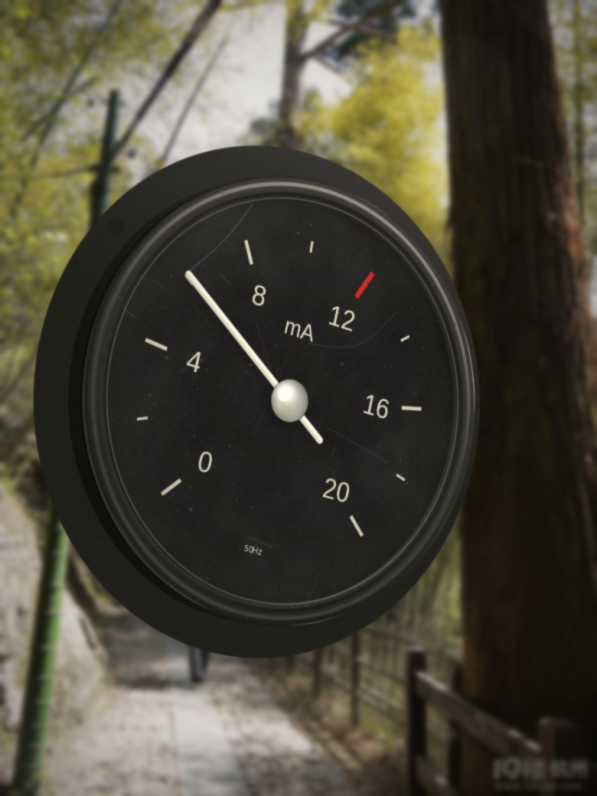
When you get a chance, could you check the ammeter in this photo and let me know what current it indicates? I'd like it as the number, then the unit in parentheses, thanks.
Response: 6 (mA)
